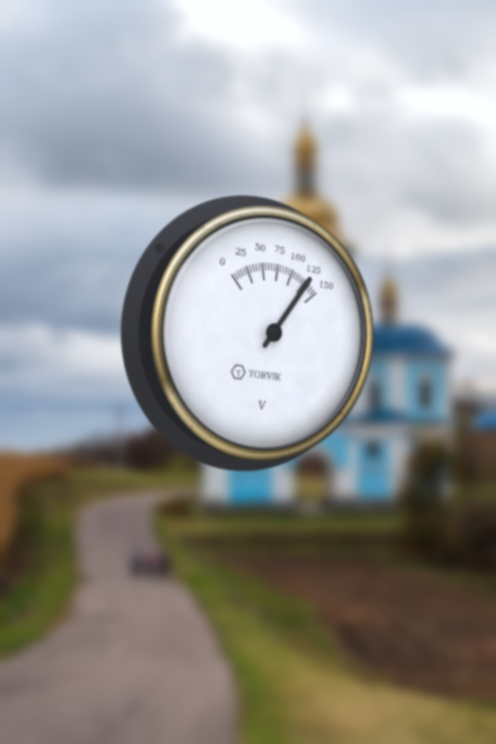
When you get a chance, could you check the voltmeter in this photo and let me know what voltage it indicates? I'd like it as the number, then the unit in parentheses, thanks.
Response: 125 (V)
